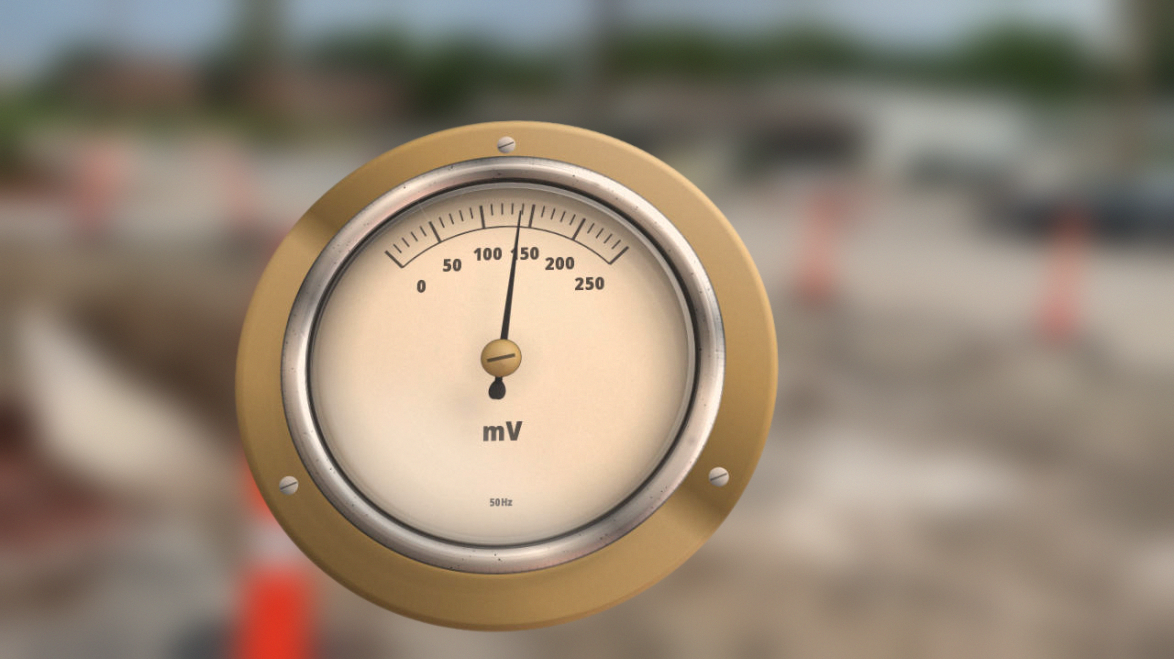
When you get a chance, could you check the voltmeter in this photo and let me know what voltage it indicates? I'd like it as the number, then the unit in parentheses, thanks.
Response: 140 (mV)
